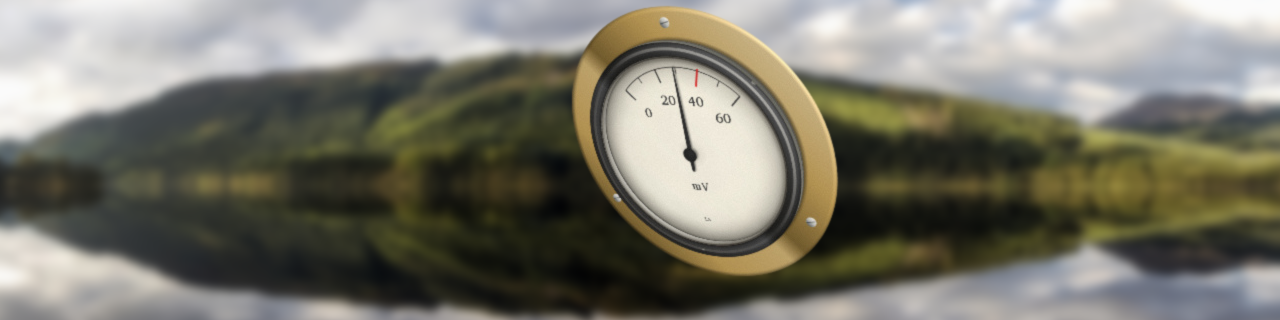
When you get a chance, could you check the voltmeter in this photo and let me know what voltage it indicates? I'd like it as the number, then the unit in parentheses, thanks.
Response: 30 (mV)
